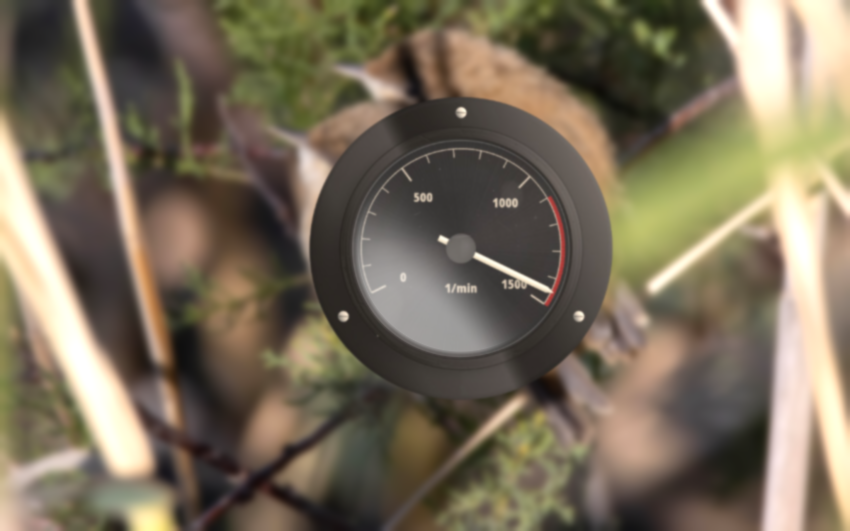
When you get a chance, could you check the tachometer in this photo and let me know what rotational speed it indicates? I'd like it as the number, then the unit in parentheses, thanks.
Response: 1450 (rpm)
